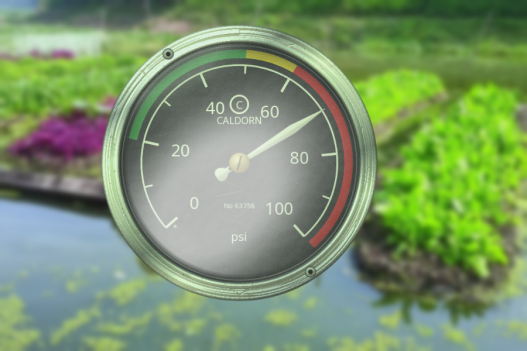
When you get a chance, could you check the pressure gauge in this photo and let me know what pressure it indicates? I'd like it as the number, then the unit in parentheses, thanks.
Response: 70 (psi)
